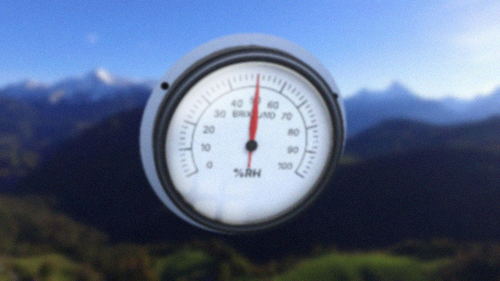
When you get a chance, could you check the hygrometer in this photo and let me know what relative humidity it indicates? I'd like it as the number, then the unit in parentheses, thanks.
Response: 50 (%)
